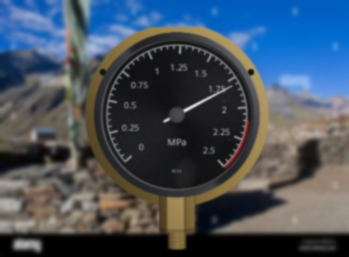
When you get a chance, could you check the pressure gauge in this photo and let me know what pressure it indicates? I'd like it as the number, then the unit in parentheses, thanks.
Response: 1.8 (MPa)
